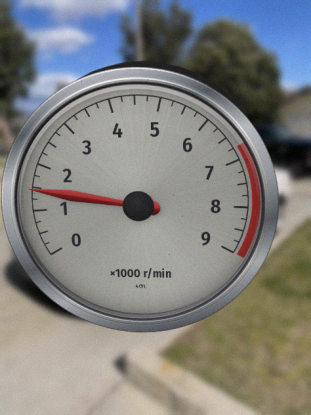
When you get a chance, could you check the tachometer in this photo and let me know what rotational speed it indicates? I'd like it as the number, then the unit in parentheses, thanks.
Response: 1500 (rpm)
